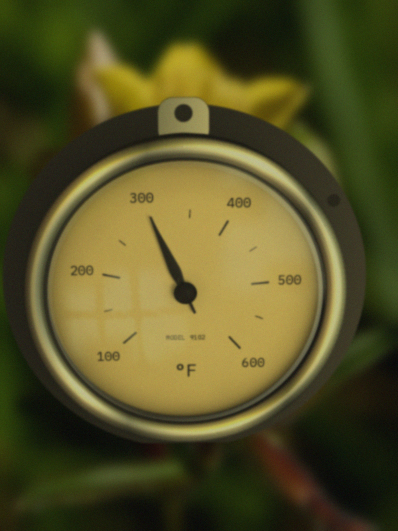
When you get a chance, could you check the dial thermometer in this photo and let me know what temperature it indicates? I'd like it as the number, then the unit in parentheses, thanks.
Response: 300 (°F)
